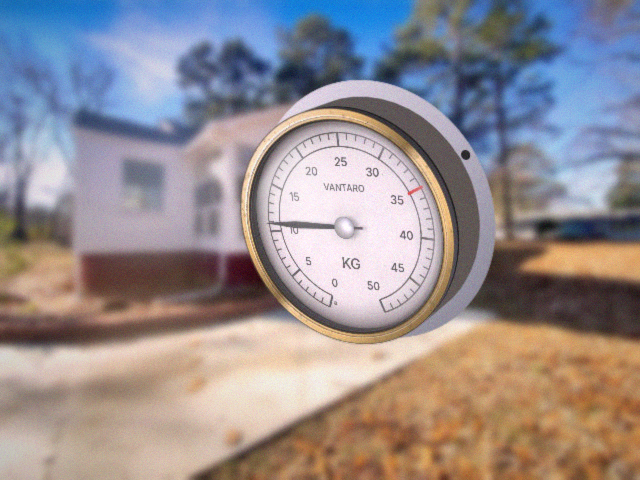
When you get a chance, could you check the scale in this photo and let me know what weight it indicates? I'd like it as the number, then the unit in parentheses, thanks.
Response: 11 (kg)
